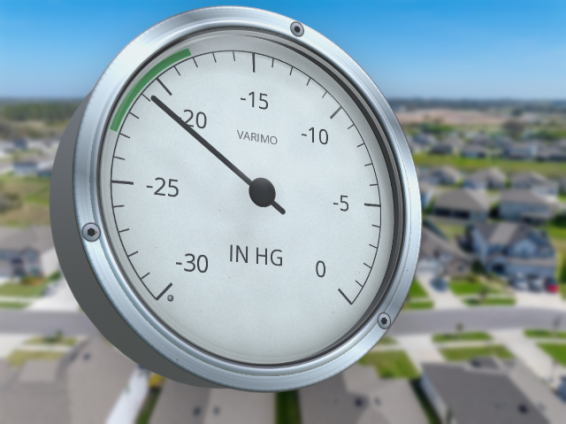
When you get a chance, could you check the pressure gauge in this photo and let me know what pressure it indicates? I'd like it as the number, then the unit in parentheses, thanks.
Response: -21 (inHg)
